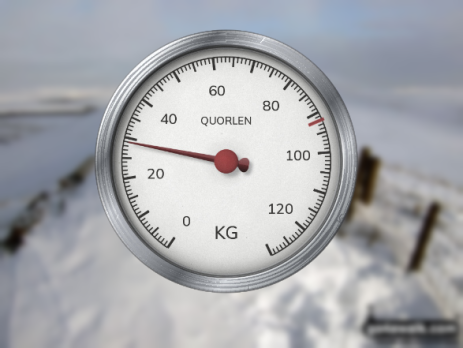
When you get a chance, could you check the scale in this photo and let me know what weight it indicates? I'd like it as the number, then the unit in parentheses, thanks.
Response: 29 (kg)
